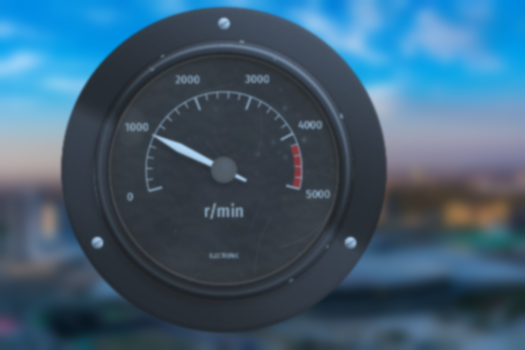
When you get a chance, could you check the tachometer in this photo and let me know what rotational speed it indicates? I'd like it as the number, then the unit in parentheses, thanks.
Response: 1000 (rpm)
